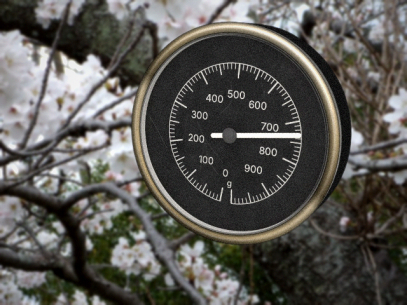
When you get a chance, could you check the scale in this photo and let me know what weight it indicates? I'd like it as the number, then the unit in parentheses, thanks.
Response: 730 (g)
